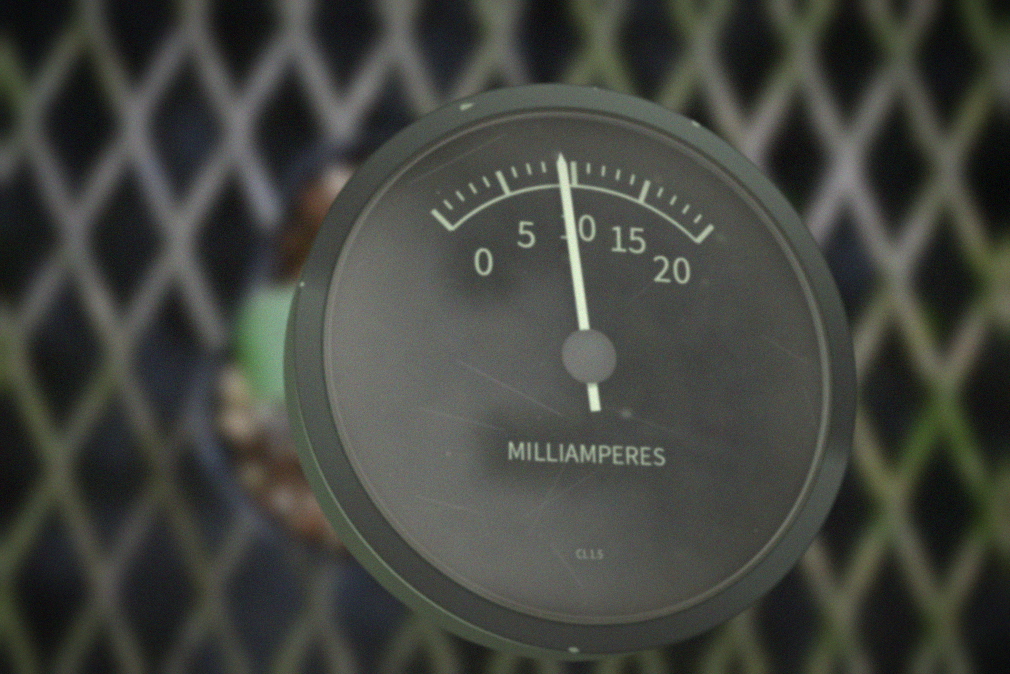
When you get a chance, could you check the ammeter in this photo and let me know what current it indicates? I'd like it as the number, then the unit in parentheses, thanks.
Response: 9 (mA)
